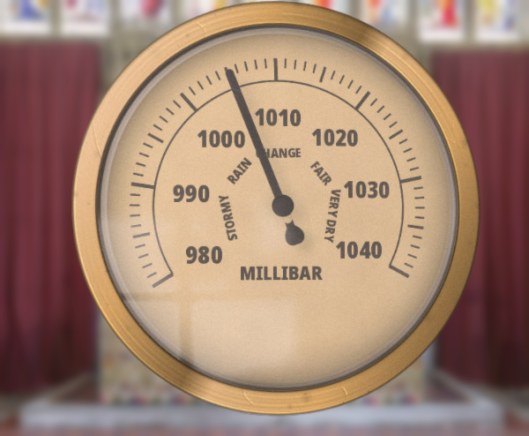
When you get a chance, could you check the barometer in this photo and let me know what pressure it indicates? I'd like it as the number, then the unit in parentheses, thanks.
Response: 1005 (mbar)
